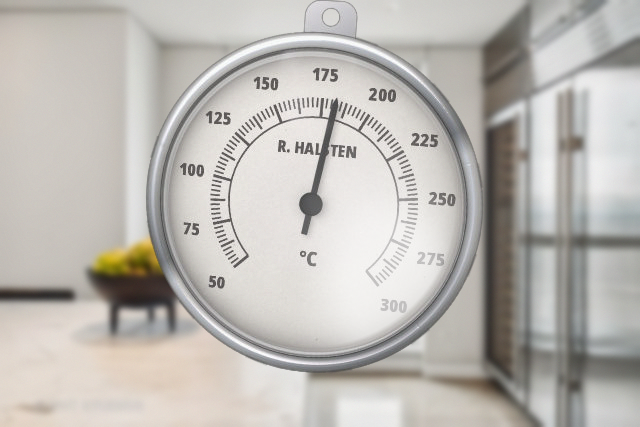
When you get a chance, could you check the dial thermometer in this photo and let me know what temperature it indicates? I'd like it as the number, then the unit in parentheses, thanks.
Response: 182.5 (°C)
